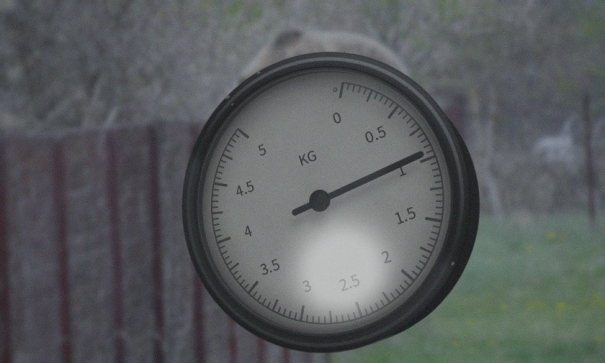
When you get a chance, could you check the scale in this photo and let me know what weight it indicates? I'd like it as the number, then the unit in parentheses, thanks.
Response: 0.95 (kg)
